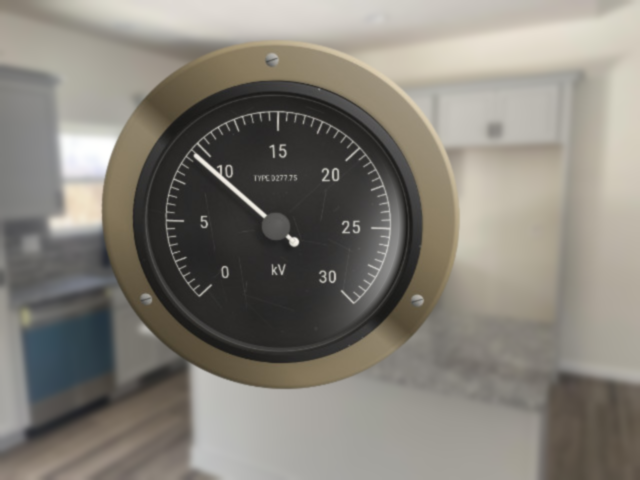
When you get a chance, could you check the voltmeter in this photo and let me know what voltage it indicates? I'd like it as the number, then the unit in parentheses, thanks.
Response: 9.5 (kV)
